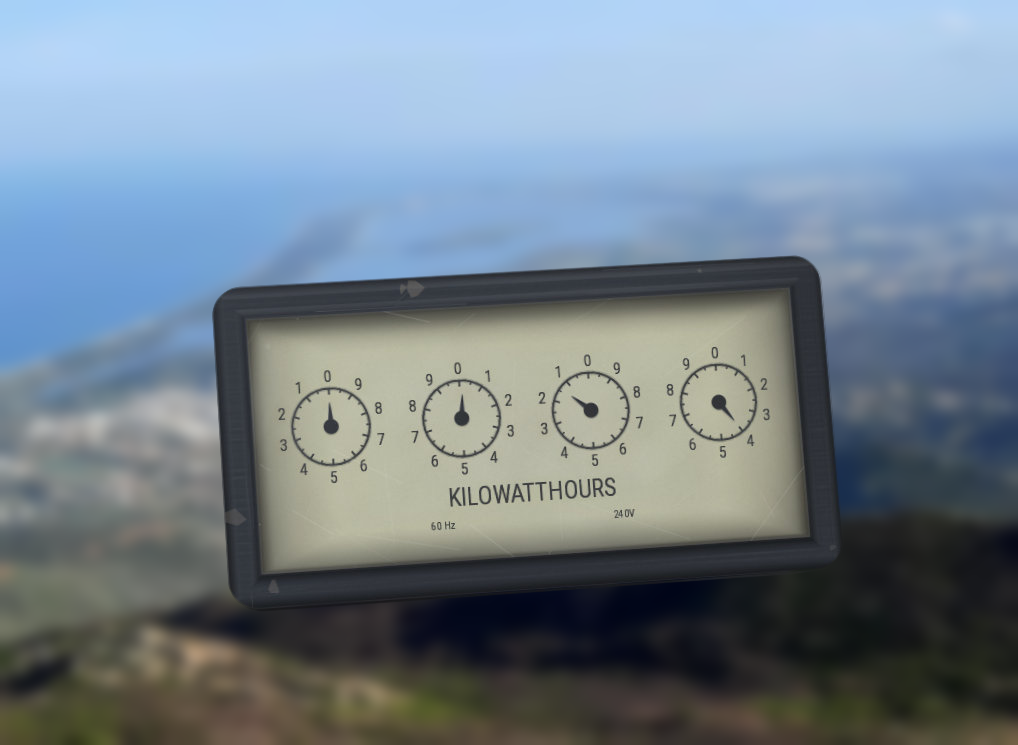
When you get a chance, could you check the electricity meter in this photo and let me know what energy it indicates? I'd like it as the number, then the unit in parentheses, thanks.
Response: 14 (kWh)
